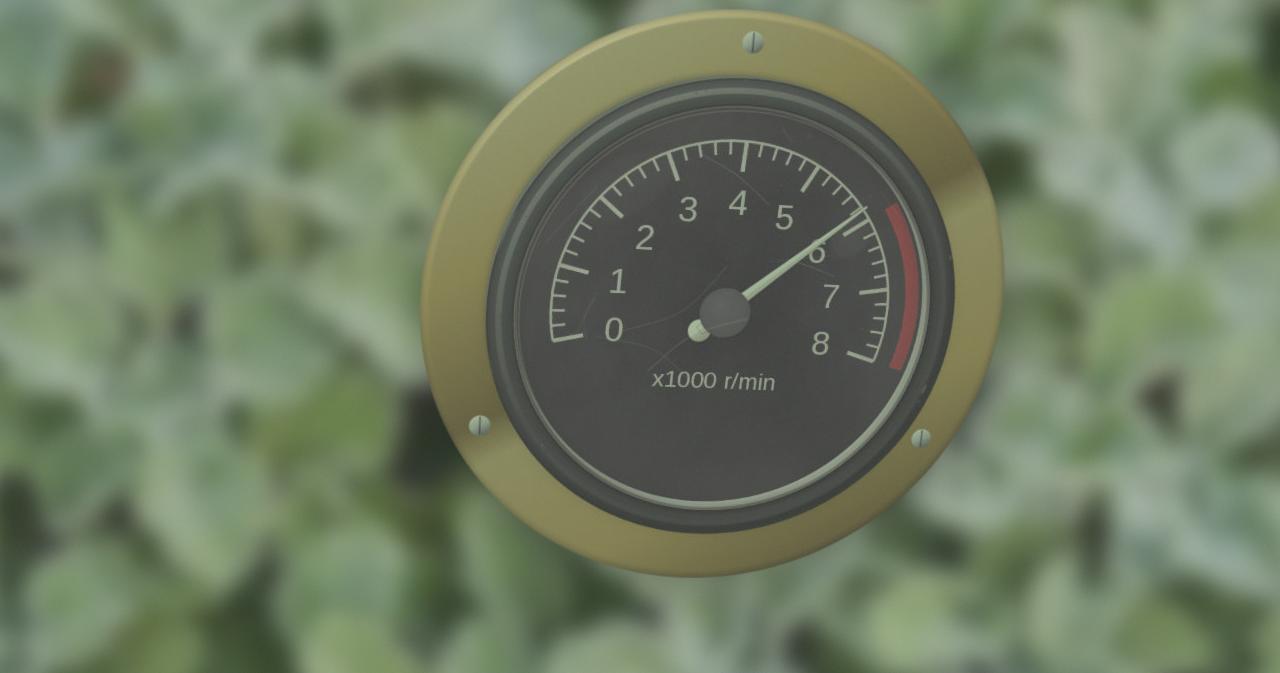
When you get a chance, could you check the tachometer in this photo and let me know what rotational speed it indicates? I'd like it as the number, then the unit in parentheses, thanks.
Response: 5800 (rpm)
